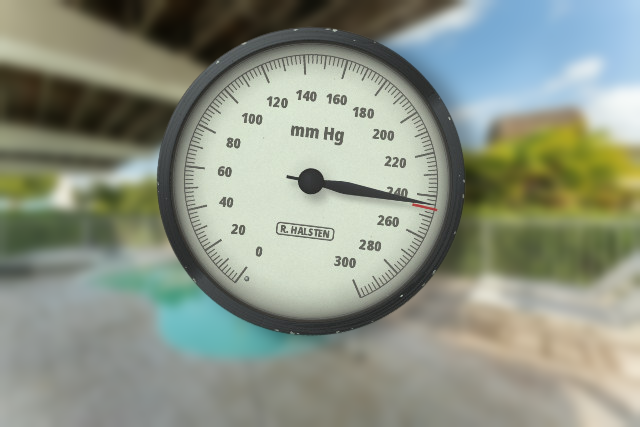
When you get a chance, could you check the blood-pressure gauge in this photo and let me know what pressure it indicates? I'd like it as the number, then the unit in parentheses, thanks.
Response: 244 (mmHg)
